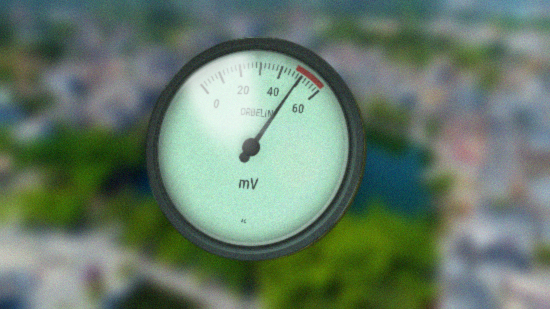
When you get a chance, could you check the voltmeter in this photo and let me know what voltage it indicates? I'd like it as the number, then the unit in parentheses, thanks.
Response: 50 (mV)
